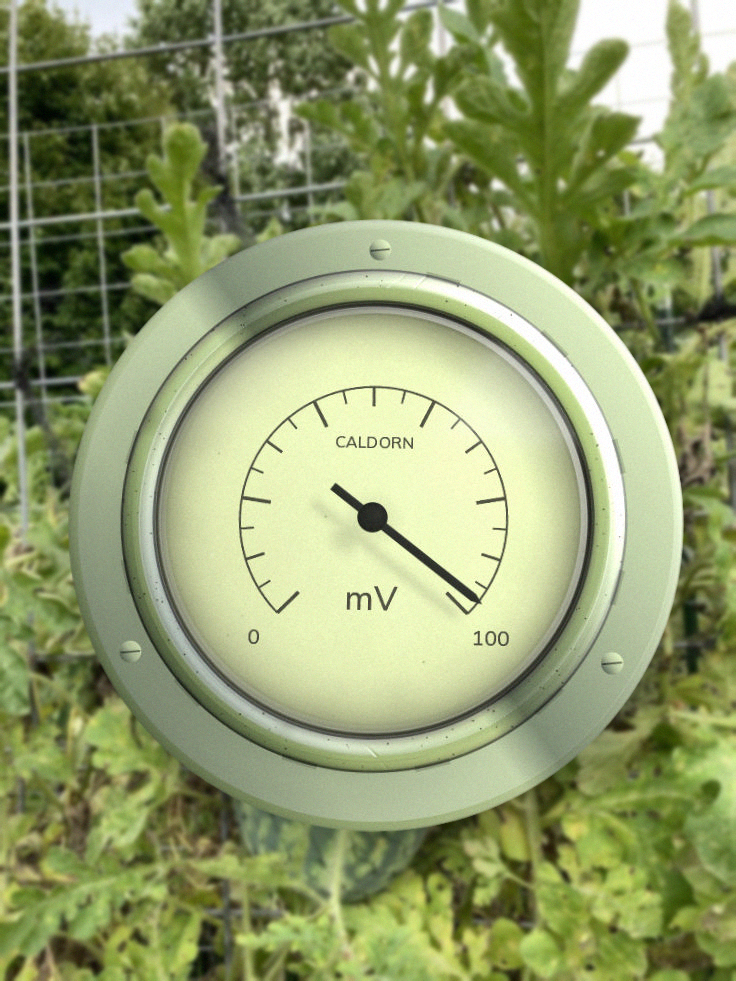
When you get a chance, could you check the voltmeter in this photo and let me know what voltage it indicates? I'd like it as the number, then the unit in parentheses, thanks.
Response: 97.5 (mV)
